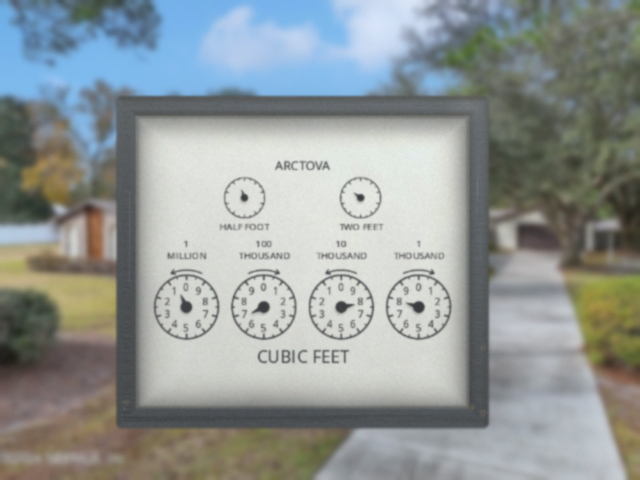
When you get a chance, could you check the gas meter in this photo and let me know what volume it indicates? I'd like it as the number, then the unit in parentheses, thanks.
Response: 67800 (ft³)
